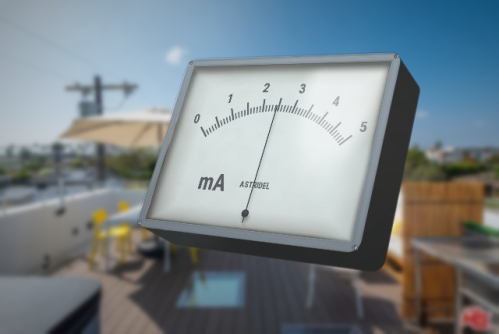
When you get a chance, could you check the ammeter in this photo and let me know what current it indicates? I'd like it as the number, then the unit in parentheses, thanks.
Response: 2.5 (mA)
